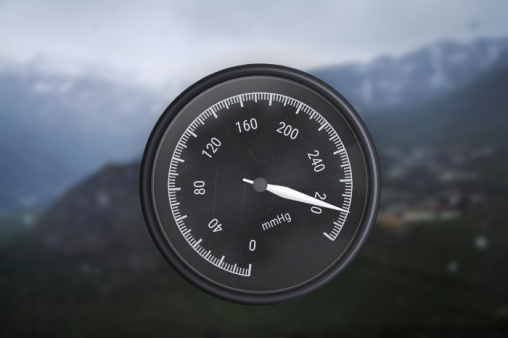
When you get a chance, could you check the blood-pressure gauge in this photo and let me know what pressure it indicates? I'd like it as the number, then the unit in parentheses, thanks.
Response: 280 (mmHg)
